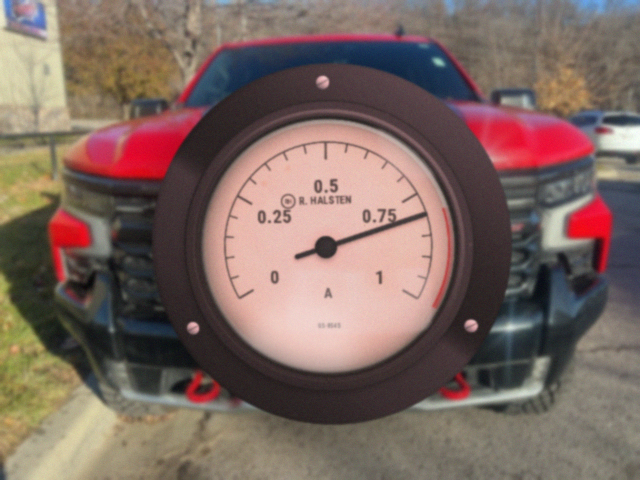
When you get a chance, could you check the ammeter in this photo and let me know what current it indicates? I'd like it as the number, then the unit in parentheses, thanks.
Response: 0.8 (A)
